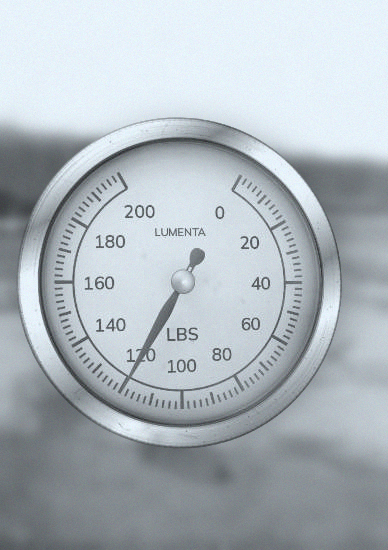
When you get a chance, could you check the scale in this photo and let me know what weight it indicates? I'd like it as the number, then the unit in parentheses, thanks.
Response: 120 (lb)
